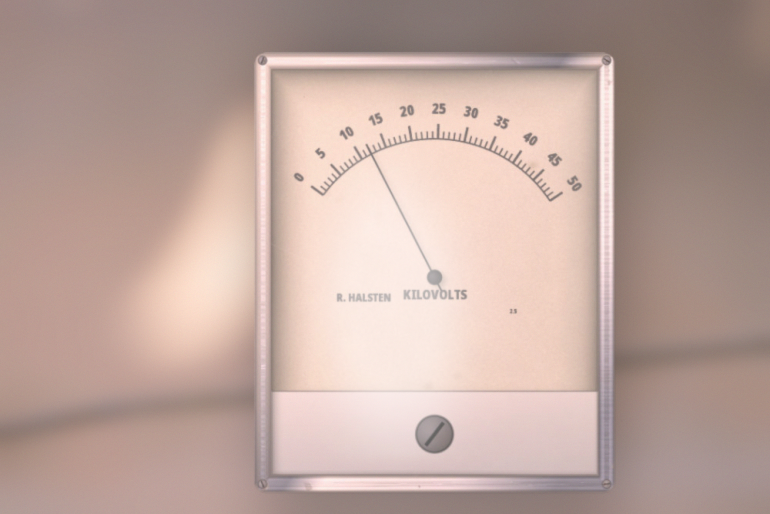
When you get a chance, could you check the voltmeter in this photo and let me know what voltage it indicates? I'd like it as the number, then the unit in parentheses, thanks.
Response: 12 (kV)
